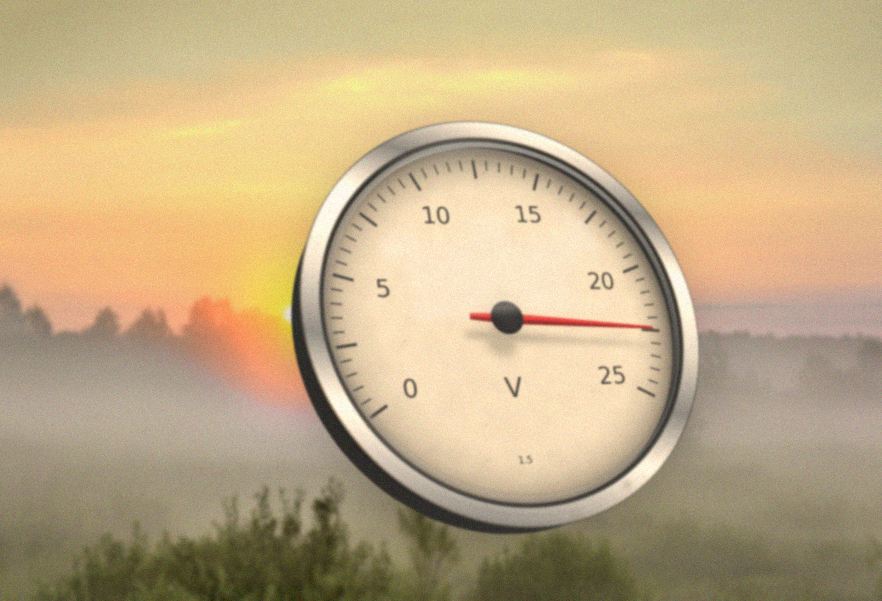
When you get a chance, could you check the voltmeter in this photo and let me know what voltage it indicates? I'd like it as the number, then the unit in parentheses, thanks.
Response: 22.5 (V)
